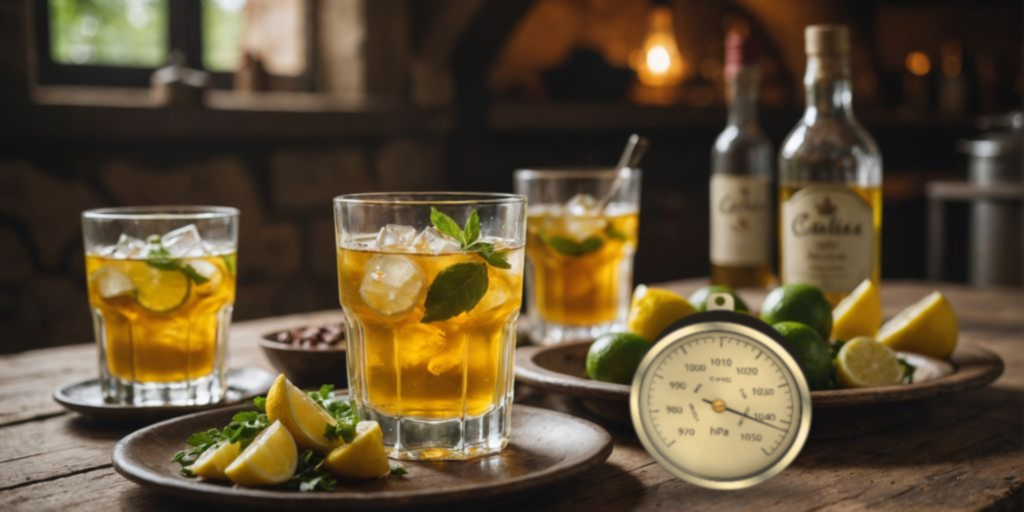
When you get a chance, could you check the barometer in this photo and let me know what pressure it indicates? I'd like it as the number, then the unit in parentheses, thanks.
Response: 1042 (hPa)
